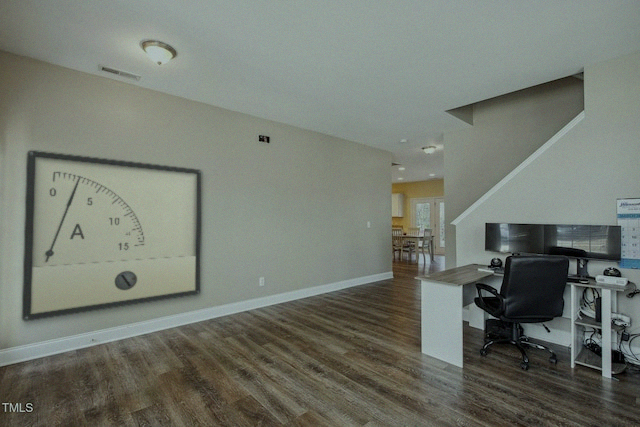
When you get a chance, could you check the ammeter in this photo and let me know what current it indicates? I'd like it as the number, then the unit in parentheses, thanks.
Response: 2.5 (A)
